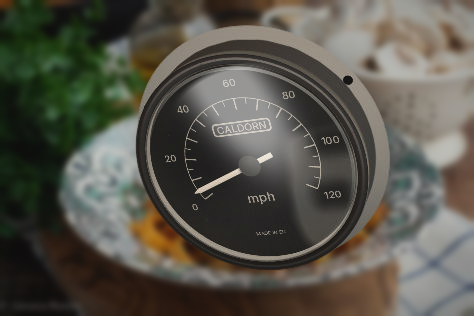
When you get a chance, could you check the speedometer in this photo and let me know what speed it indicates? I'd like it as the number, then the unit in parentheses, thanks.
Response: 5 (mph)
